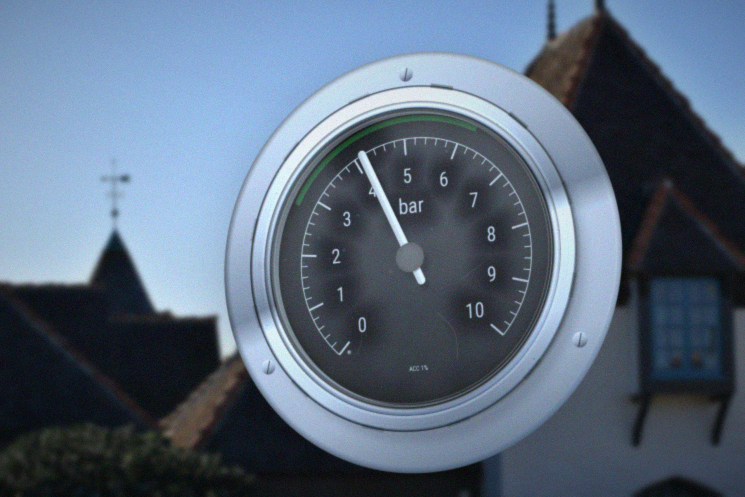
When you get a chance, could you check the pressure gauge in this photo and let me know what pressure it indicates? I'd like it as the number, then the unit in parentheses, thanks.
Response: 4.2 (bar)
